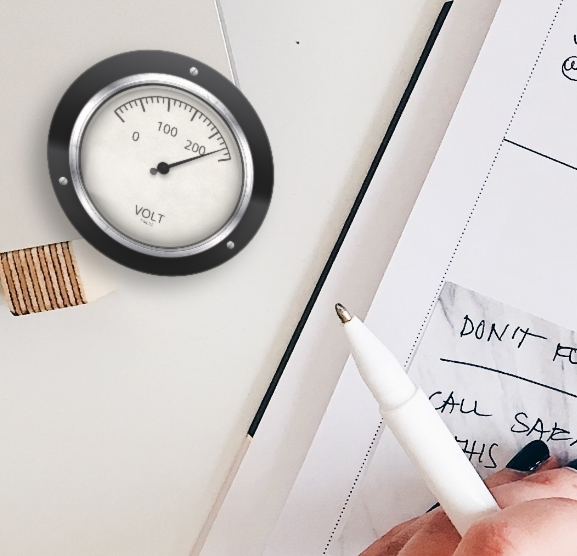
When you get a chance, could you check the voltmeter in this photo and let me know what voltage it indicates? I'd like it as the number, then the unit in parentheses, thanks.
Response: 230 (V)
